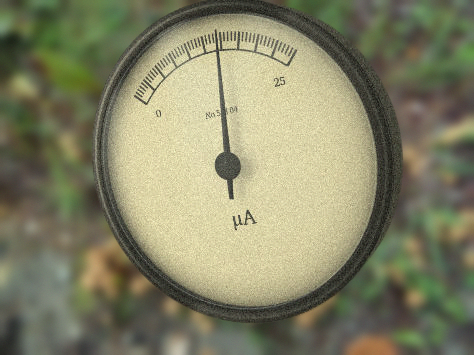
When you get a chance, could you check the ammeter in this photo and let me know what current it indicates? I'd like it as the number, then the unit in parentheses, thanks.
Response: 15 (µA)
